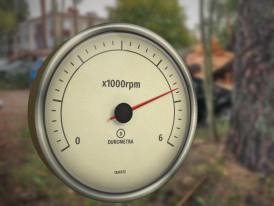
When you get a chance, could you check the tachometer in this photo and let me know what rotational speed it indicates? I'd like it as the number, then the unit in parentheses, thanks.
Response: 4700 (rpm)
